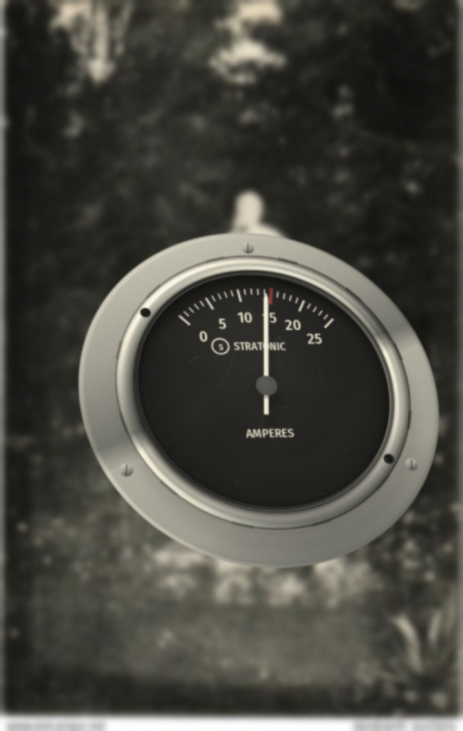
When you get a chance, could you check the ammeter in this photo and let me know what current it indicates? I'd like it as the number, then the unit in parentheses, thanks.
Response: 14 (A)
